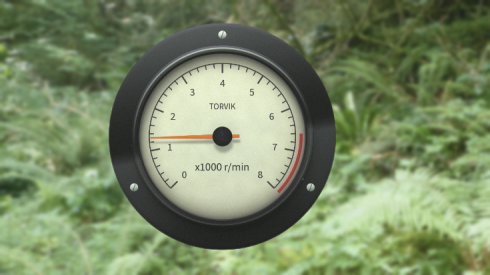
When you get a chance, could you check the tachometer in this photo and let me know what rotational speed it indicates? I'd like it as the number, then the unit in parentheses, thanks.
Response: 1300 (rpm)
